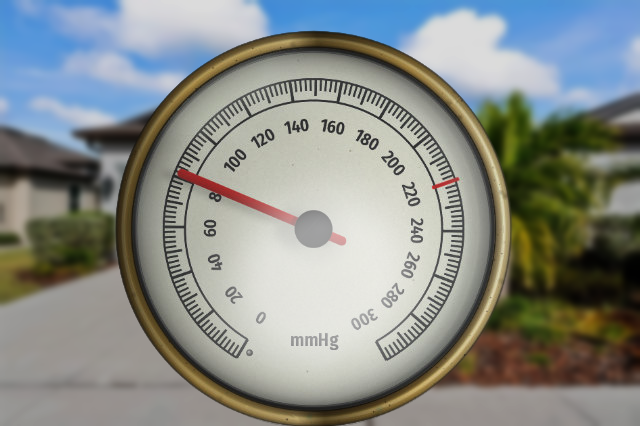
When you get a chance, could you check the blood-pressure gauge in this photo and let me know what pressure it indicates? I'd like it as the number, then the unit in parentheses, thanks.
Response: 82 (mmHg)
